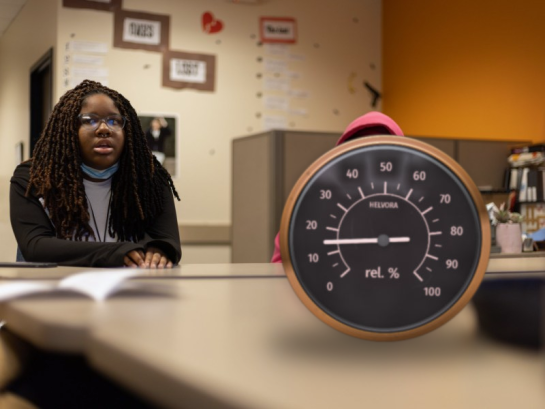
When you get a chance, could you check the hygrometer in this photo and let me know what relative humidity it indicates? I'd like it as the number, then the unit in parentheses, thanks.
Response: 15 (%)
